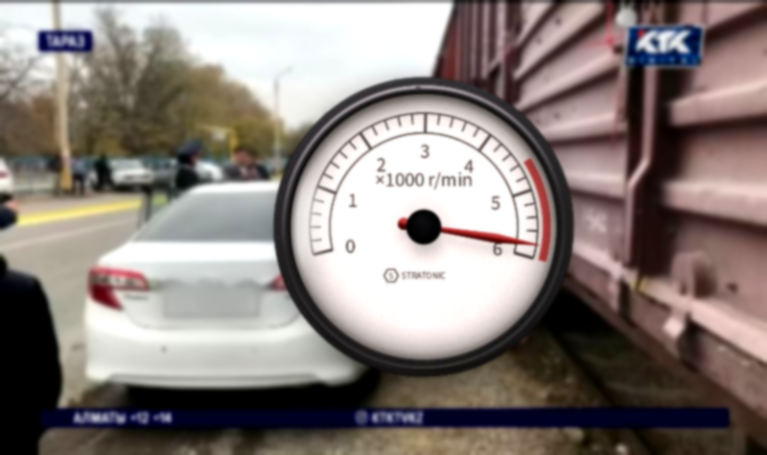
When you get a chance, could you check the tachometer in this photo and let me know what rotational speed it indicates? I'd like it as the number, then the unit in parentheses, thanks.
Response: 5800 (rpm)
